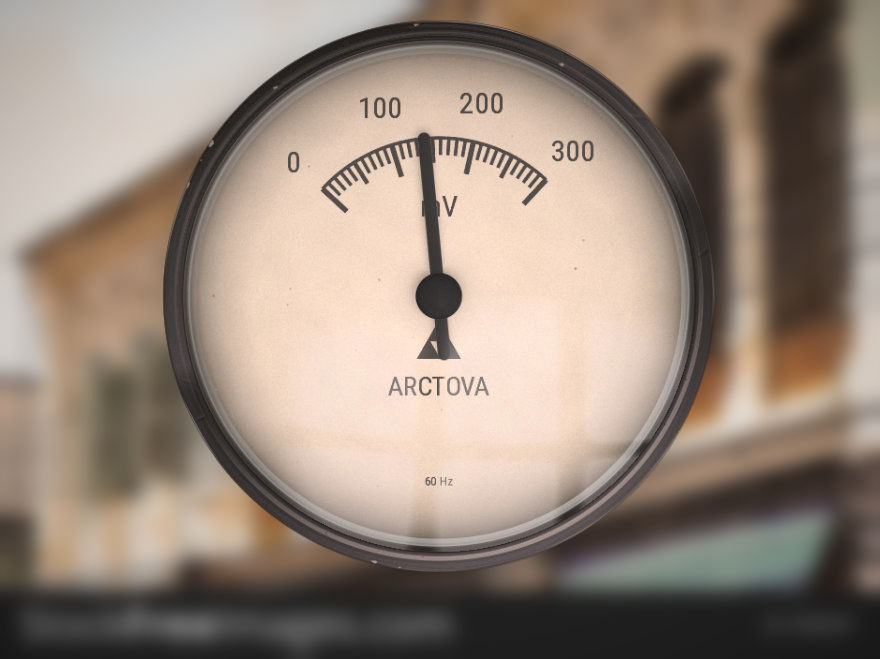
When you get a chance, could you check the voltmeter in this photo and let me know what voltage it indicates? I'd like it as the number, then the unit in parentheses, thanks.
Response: 140 (mV)
